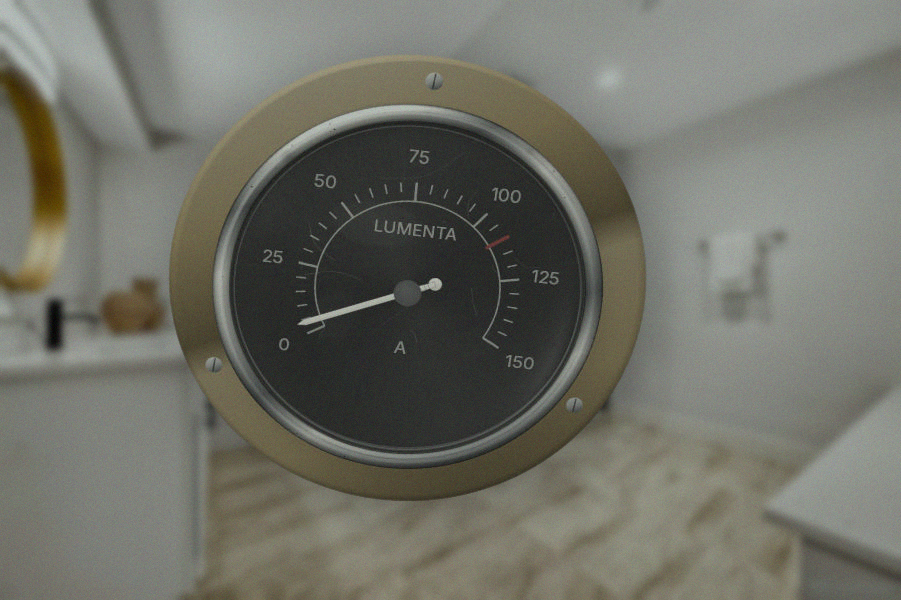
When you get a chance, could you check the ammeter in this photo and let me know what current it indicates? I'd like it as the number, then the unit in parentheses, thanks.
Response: 5 (A)
